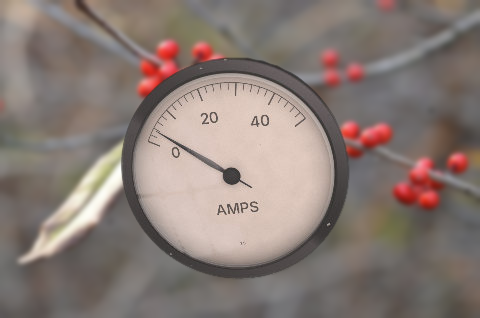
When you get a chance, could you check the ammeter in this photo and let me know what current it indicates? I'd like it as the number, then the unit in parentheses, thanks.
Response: 4 (A)
